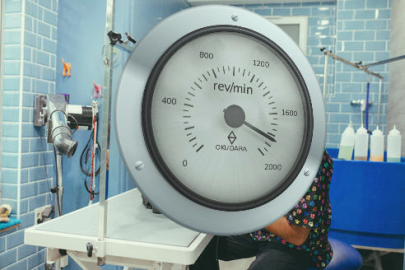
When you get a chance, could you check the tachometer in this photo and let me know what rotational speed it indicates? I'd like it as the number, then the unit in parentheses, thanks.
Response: 1850 (rpm)
